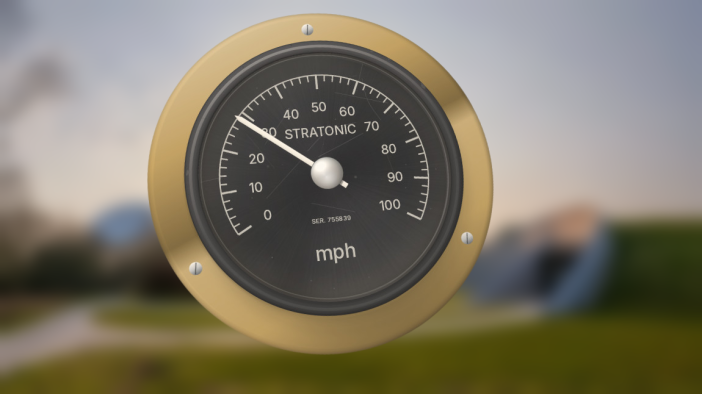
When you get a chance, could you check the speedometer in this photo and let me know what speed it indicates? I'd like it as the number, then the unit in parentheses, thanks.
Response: 28 (mph)
